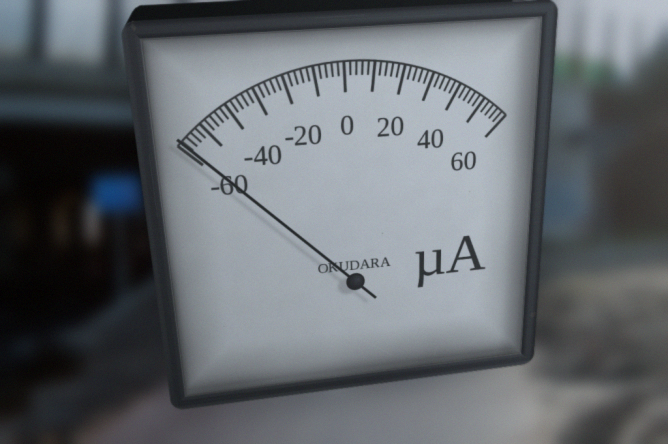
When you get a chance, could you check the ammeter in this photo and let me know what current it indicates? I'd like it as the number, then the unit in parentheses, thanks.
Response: -58 (µA)
